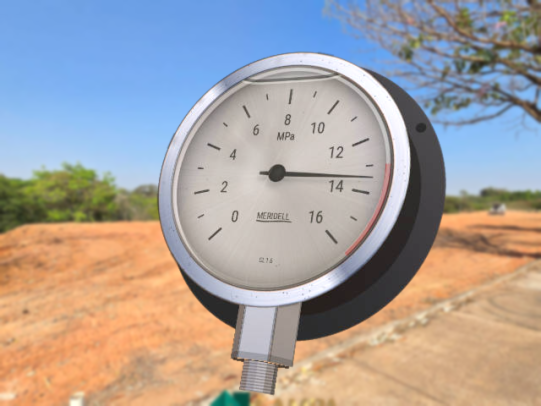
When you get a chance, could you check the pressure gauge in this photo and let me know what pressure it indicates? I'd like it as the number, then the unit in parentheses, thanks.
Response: 13.5 (MPa)
